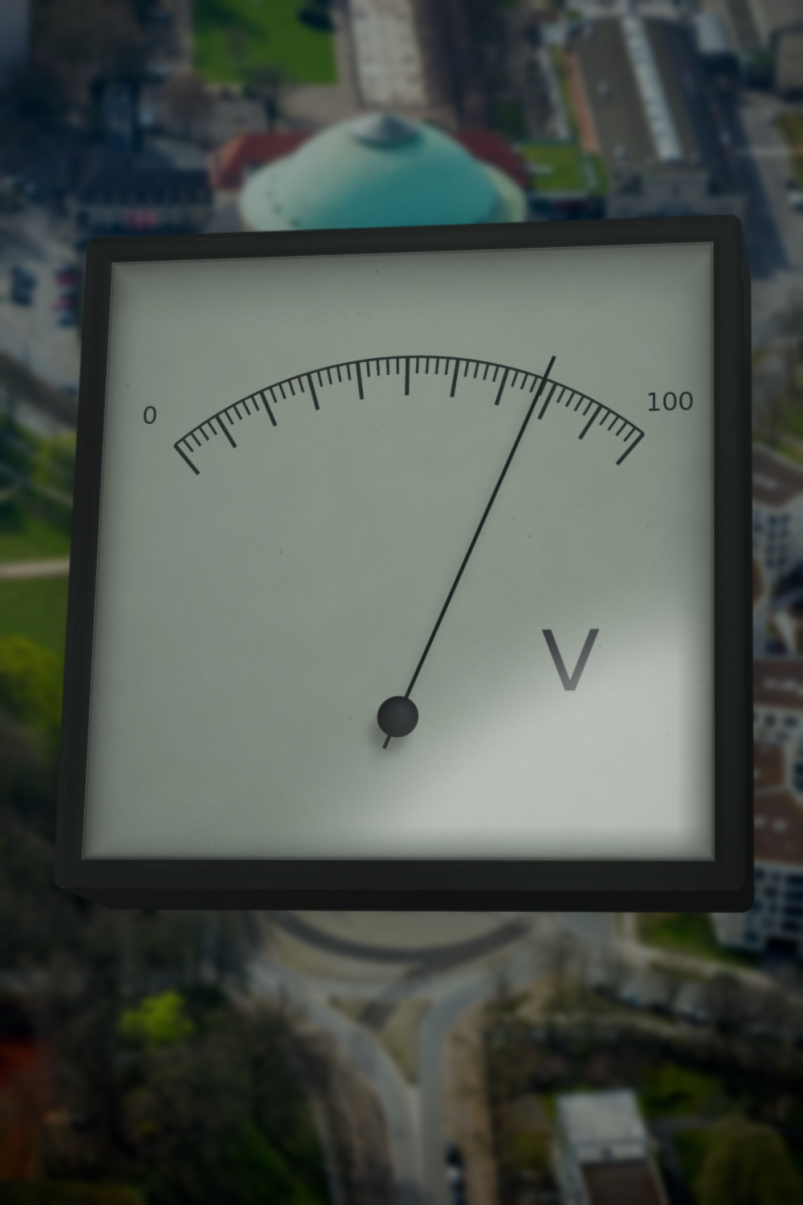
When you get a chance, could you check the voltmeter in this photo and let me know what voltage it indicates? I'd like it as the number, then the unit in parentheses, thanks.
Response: 78 (V)
